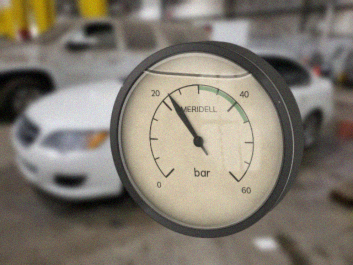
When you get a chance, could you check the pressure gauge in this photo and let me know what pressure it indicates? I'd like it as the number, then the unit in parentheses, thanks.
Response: 22.5 (bar)
